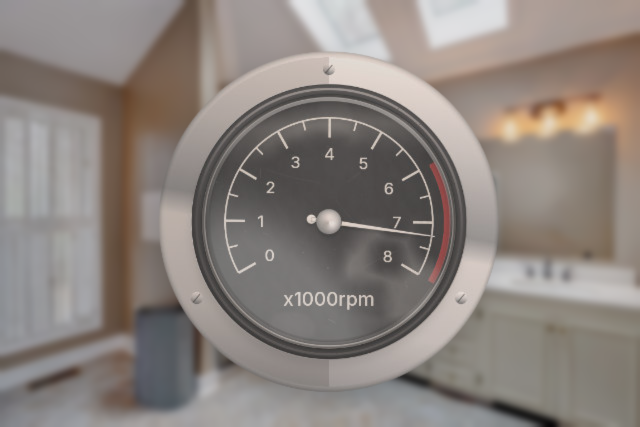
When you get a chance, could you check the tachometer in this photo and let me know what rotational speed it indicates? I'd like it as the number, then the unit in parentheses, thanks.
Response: 7250 (rpm)
